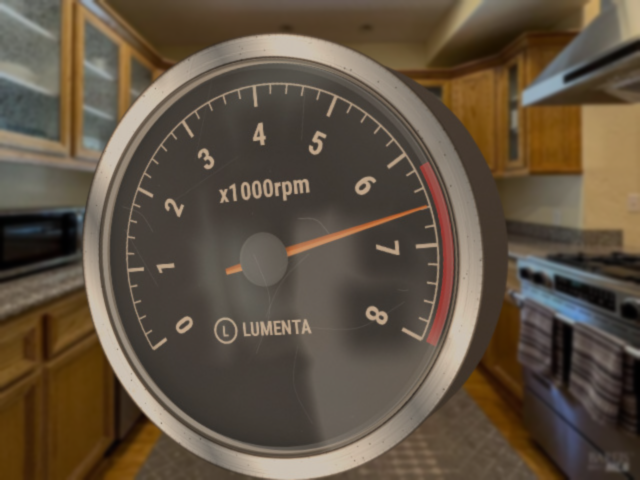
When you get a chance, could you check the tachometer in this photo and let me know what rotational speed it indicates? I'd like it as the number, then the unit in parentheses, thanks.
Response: 6600 (rpm)
